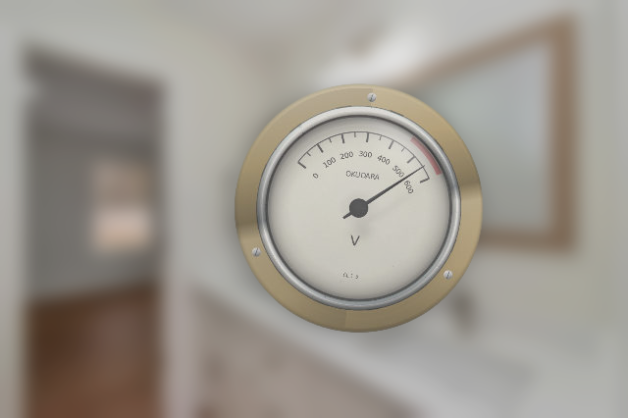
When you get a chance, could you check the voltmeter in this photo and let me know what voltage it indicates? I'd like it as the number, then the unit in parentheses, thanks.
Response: 550 (V)
